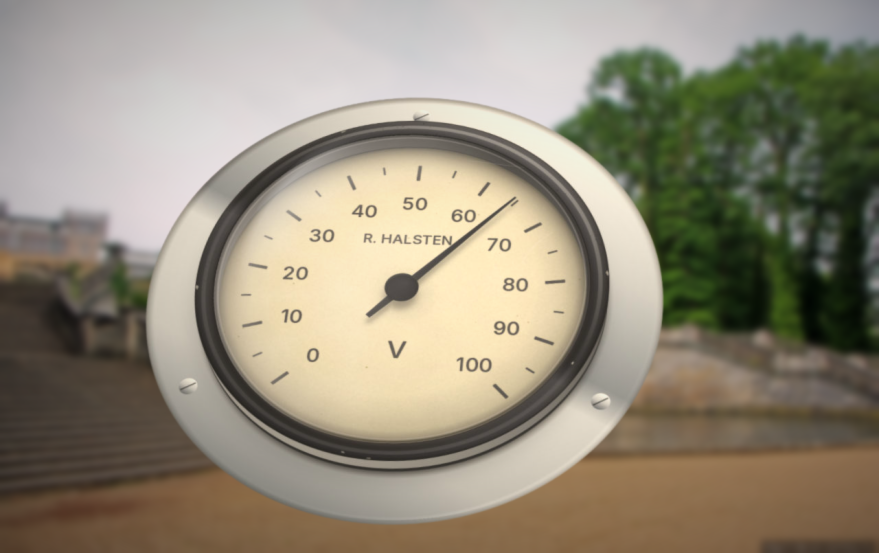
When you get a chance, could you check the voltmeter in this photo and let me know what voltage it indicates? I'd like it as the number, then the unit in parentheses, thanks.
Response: 65 (V)
